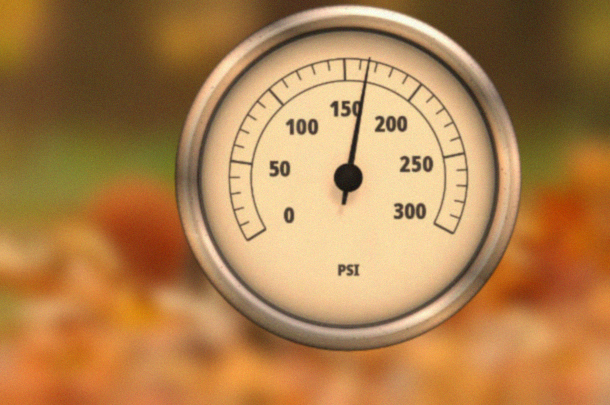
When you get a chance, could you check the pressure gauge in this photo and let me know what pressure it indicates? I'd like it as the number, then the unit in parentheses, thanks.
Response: 165 (psi)
